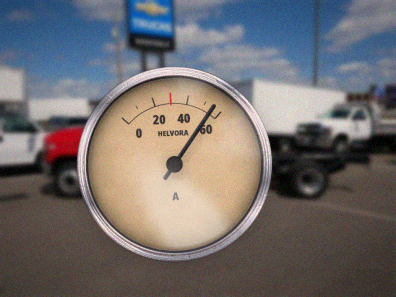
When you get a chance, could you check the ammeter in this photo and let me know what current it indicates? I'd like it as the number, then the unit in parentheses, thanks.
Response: 55 (A)
